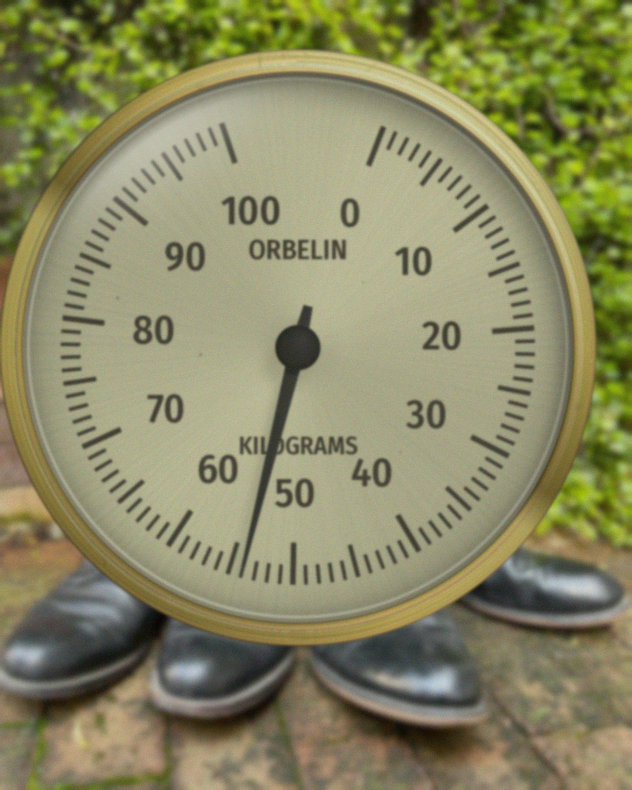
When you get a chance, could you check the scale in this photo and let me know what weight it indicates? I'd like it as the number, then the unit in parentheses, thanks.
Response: 54 (kg)
